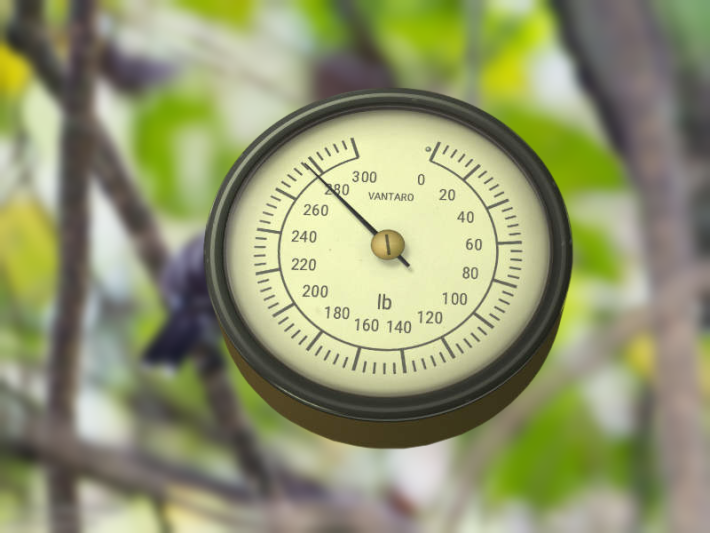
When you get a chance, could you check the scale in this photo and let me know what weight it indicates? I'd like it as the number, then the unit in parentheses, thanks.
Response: 276 (lb)
